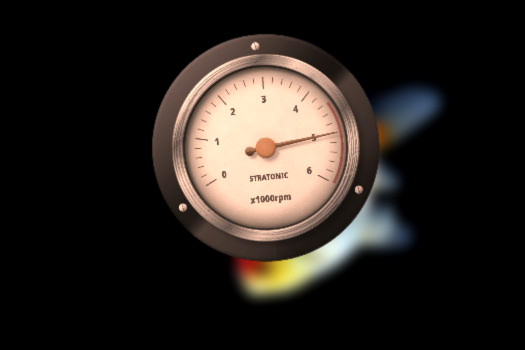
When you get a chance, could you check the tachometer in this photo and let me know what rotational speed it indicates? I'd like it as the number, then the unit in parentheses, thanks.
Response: 5000 (rpm)
